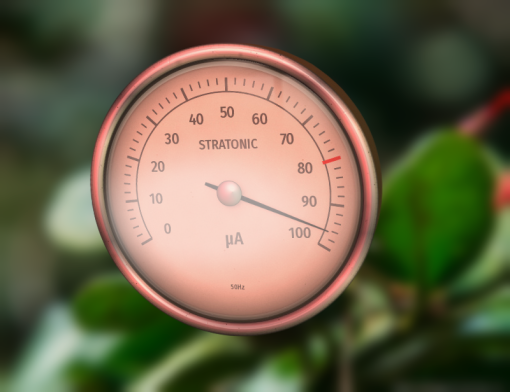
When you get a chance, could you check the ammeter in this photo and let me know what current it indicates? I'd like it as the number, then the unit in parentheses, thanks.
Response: 96 (µA)
